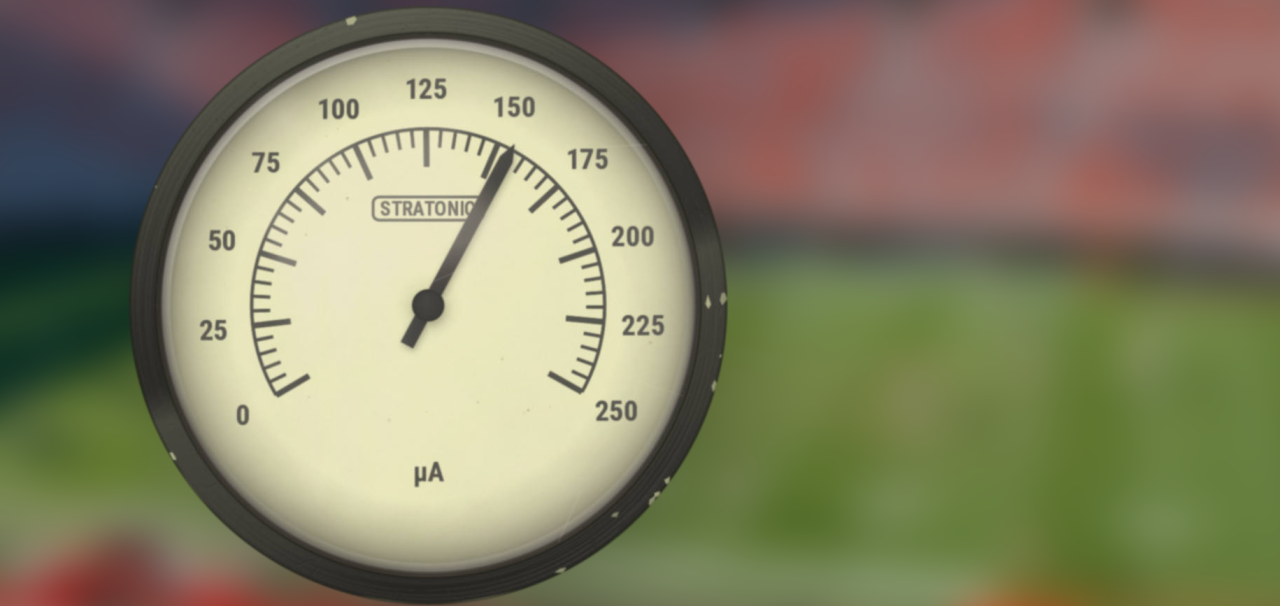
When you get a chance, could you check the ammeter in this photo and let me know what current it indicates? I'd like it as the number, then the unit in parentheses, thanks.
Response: 155 (µA)
